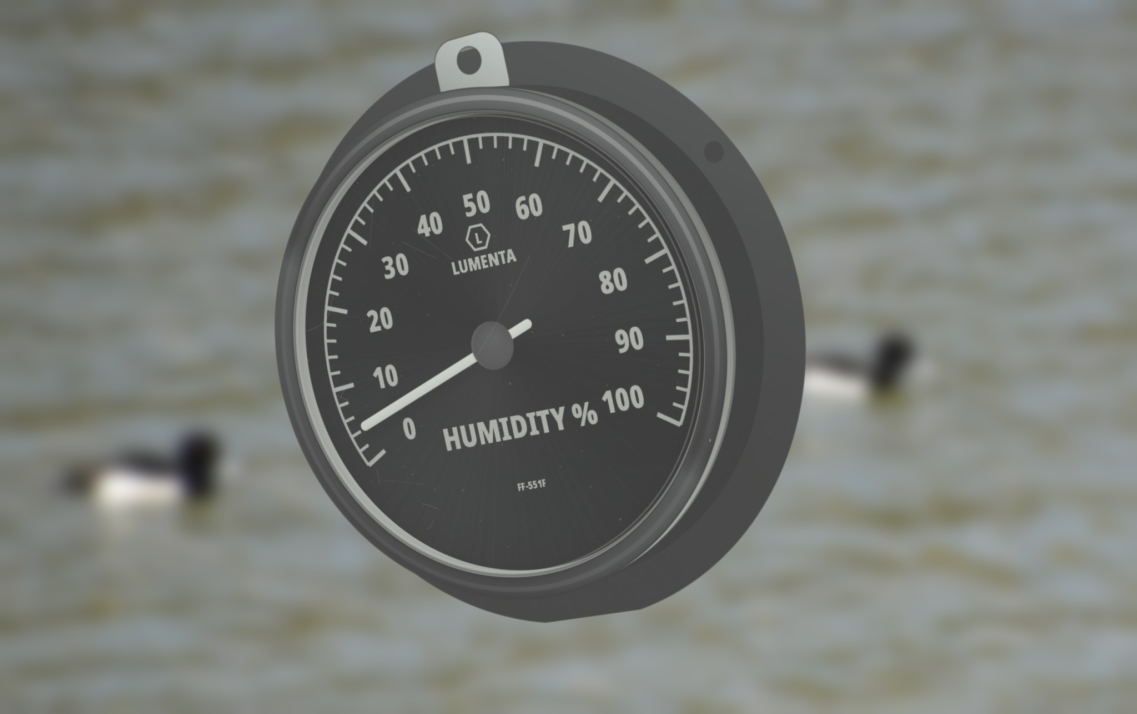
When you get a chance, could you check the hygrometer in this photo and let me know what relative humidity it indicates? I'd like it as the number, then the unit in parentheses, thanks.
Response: 4 (%)
